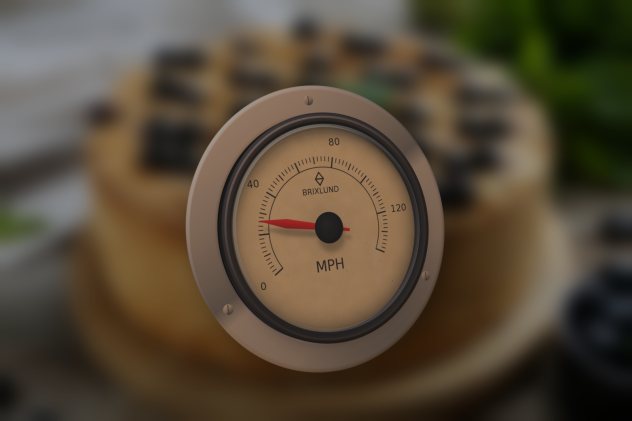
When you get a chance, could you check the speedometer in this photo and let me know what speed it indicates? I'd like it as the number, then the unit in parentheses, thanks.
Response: 26 (mph)
